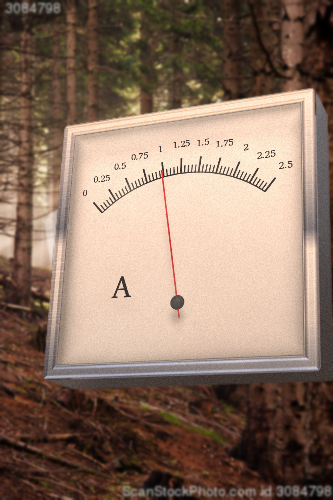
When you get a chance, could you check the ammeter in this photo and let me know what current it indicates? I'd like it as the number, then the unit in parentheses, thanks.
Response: 1 (A)
